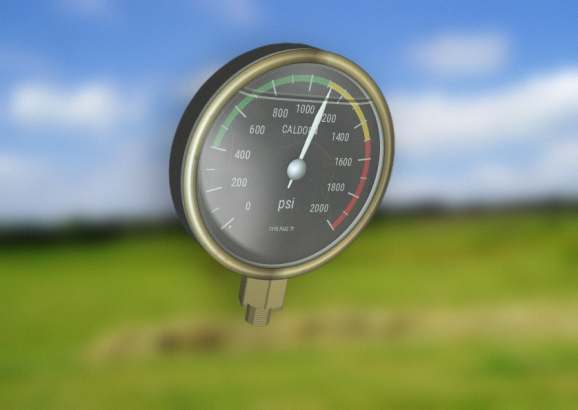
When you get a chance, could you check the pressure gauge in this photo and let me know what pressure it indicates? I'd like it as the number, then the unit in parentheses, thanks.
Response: 1100 (psi)
